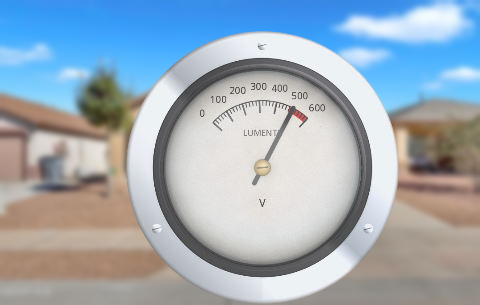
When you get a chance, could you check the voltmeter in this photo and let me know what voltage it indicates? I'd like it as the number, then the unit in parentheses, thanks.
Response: 500 (V)
